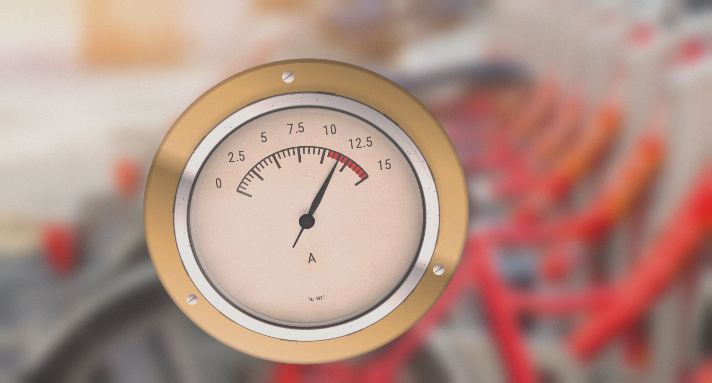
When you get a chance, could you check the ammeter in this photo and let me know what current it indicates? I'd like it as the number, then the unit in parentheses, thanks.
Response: 11.5 (A)
